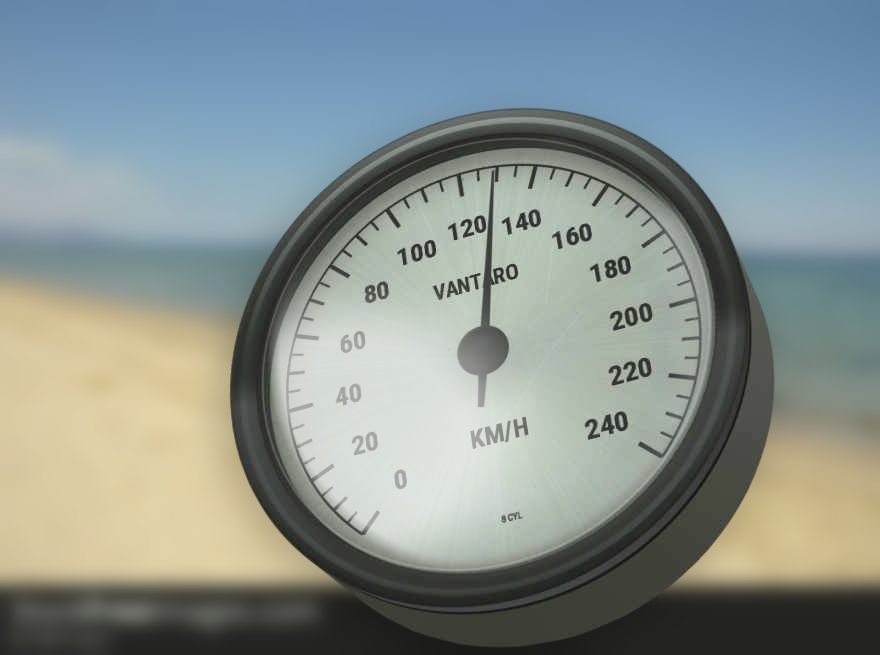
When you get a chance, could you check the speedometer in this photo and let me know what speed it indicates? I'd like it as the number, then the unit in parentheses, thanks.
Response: 130 (km/h)
